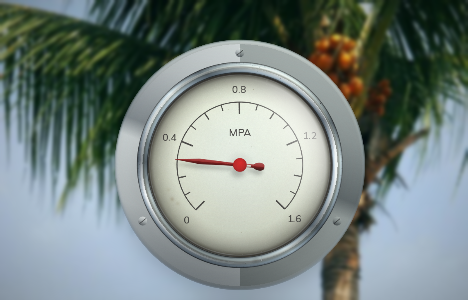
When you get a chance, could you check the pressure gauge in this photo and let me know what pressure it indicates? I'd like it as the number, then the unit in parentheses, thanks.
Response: 0.3 (MPa)
